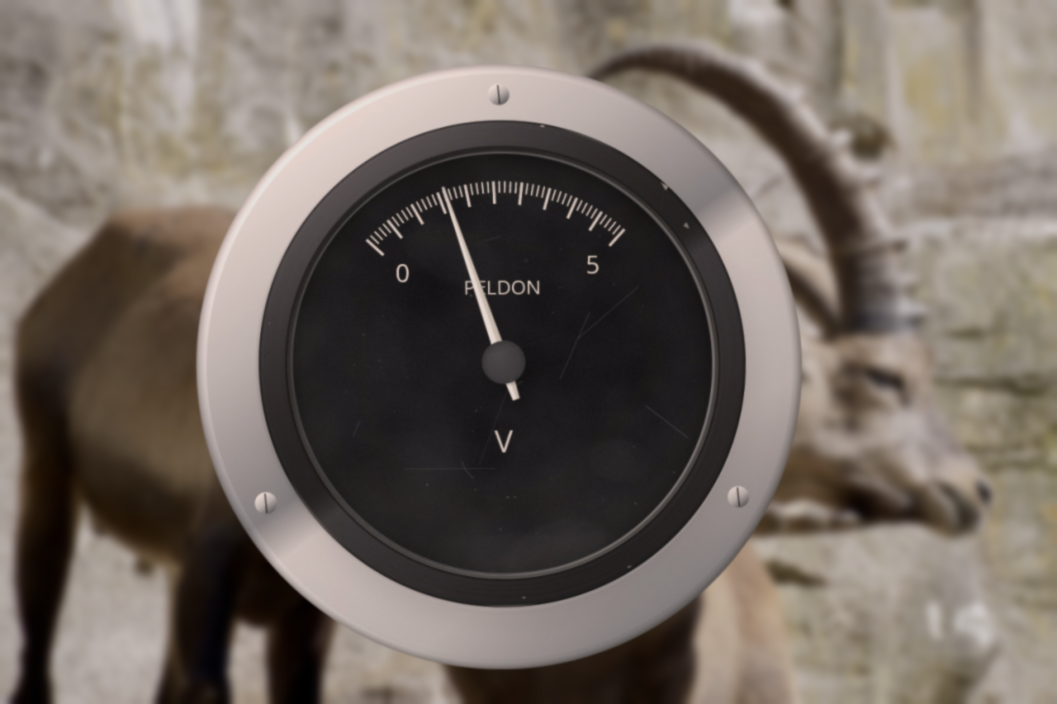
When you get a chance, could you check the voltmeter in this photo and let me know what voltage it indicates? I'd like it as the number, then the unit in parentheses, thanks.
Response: 1.6 (V)
